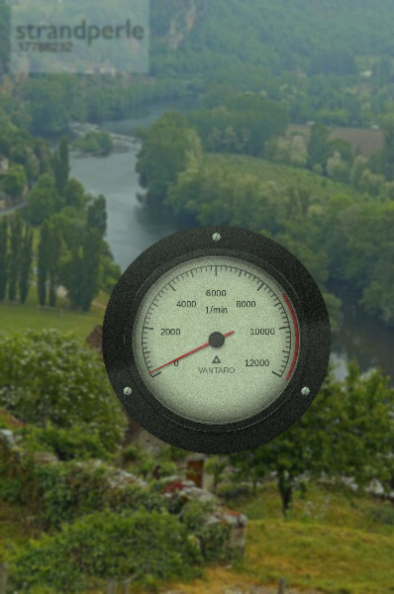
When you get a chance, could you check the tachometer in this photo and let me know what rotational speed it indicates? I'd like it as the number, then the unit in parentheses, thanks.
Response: 200 (rpm)
